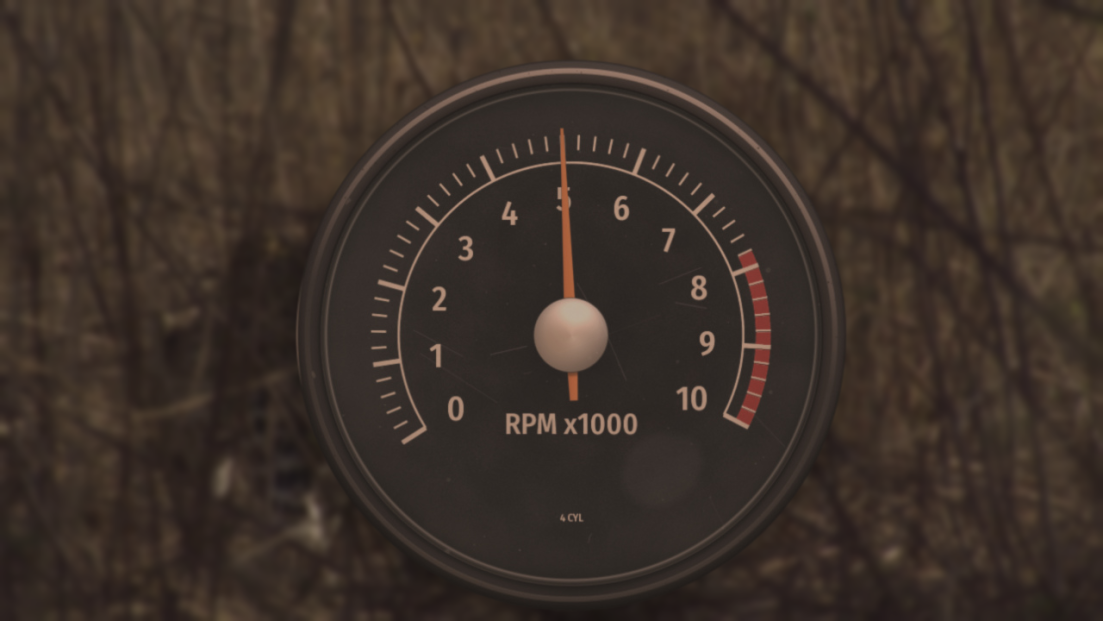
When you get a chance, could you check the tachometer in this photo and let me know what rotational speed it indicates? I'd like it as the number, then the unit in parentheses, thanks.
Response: 5000 (rpm)
